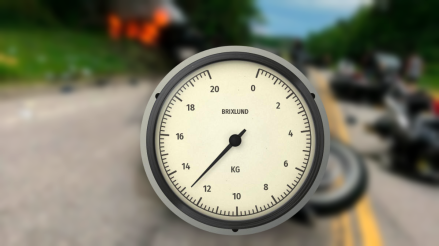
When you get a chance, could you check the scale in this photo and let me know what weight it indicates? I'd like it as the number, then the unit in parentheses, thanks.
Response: 12.8 (kg)
